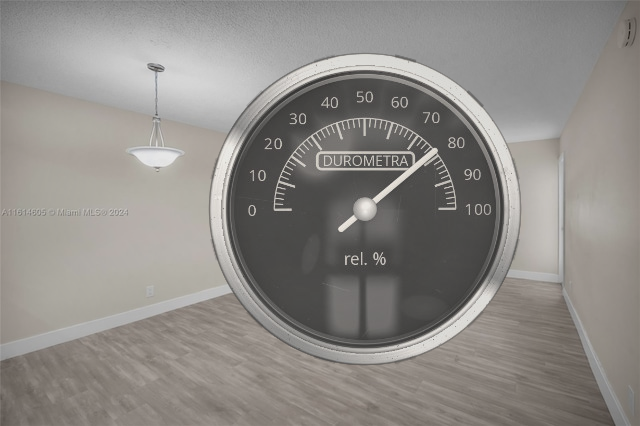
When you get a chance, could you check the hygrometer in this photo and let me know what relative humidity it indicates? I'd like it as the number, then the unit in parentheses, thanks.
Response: 78 (%)
